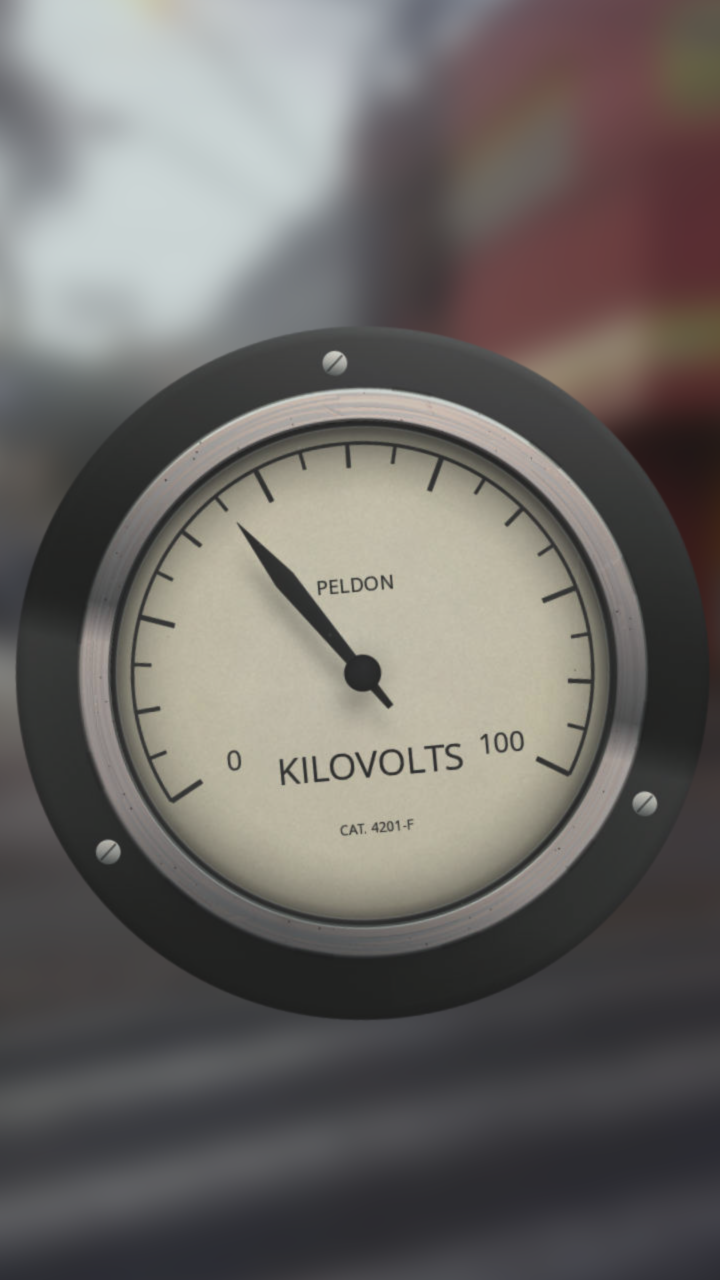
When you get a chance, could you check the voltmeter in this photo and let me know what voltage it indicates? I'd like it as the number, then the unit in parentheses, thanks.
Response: 35 (kV)
